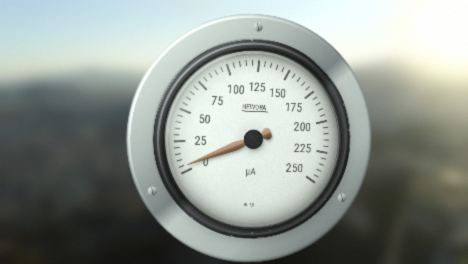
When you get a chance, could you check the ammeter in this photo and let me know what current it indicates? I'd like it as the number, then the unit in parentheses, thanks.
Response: 5 (µA)
